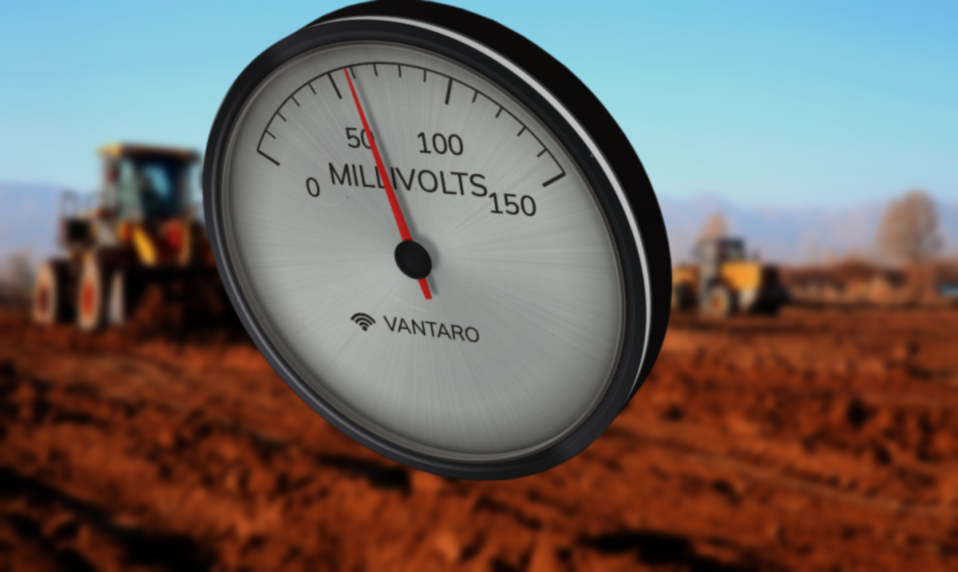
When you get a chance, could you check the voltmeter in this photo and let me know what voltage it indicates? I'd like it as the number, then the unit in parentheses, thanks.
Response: 60 (mV)
